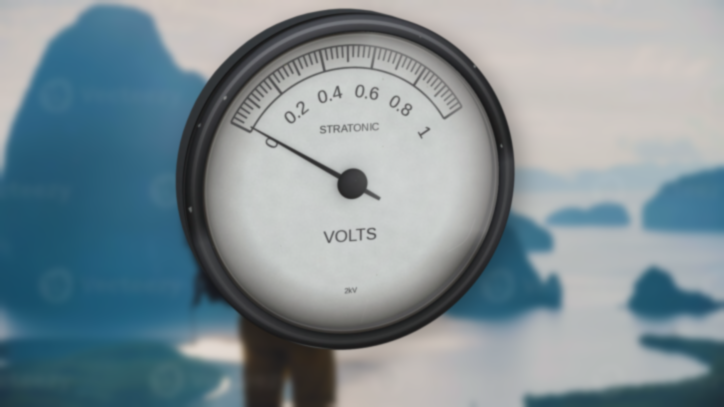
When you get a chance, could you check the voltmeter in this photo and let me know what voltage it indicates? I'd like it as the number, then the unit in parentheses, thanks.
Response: 0.02 (V)
